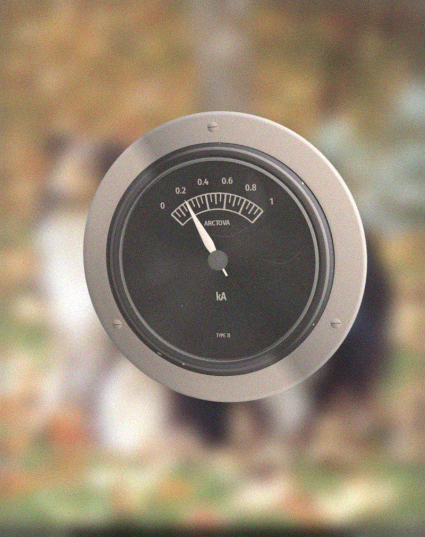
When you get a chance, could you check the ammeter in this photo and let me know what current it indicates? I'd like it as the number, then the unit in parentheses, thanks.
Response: 0.2 (kA)
